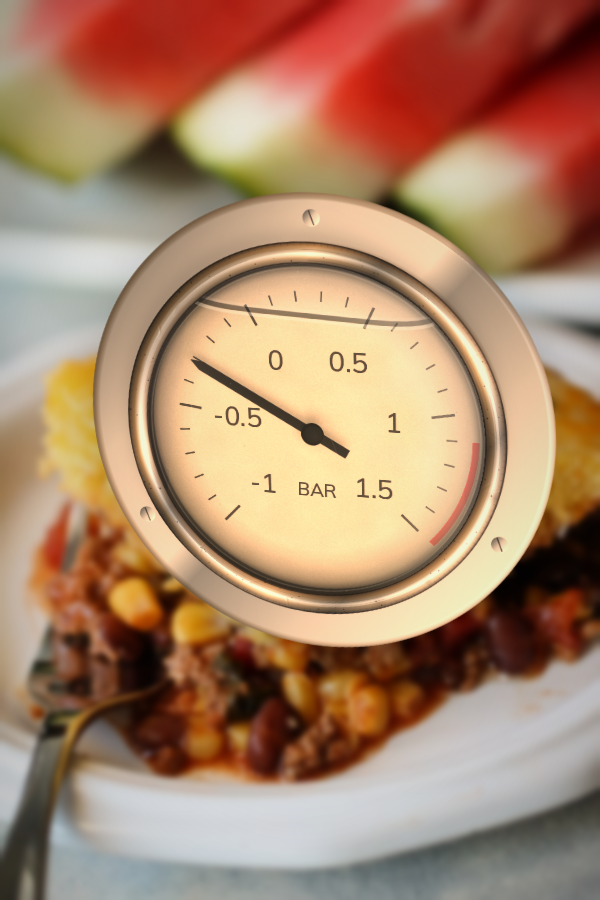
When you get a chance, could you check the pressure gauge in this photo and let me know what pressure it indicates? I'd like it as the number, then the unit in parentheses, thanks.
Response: -0.3 (bar)
